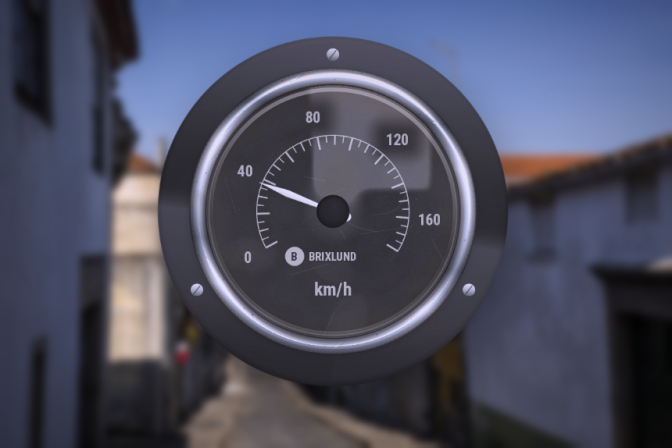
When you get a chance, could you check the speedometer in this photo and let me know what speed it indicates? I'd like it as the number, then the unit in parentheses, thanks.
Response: 37.5 (km/h)
